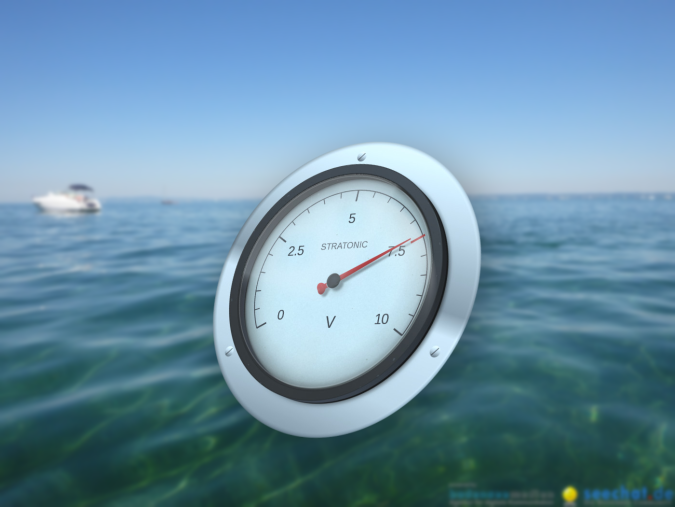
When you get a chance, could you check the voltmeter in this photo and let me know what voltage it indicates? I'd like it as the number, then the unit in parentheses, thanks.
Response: 7.5 (V)
